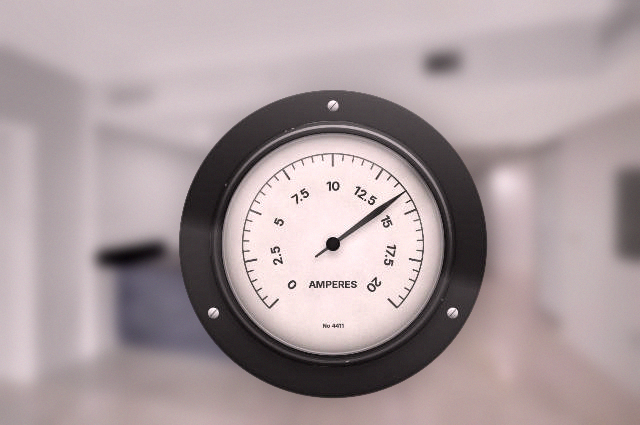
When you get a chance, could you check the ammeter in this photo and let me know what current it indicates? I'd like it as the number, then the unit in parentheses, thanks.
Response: 14 (A)
